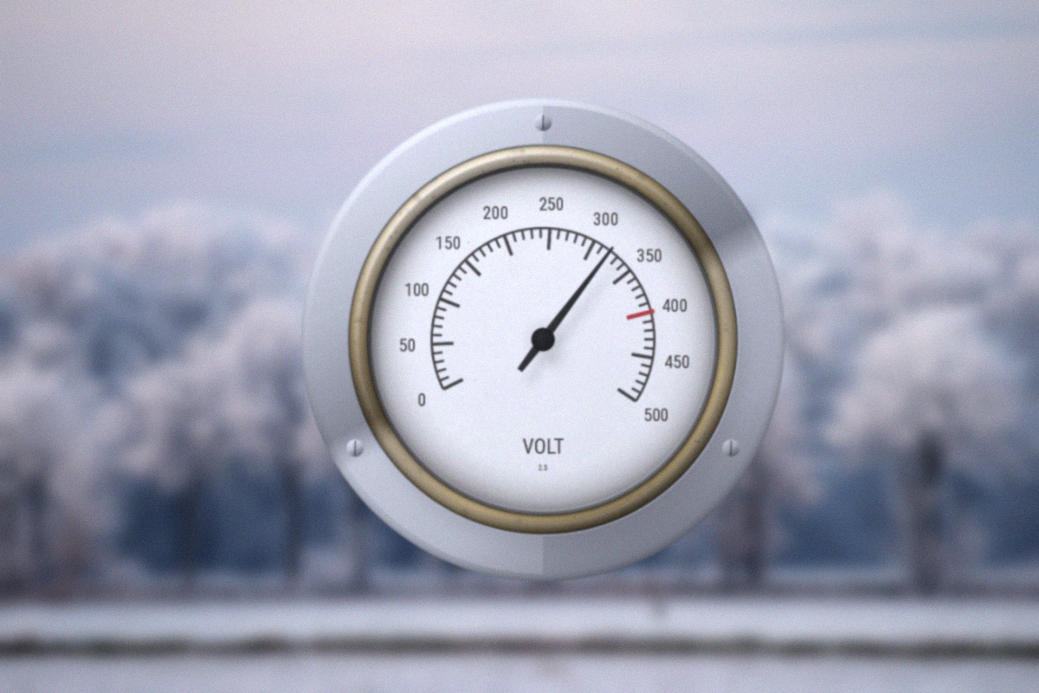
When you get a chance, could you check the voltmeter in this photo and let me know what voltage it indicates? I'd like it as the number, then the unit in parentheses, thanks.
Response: 320 (V)
